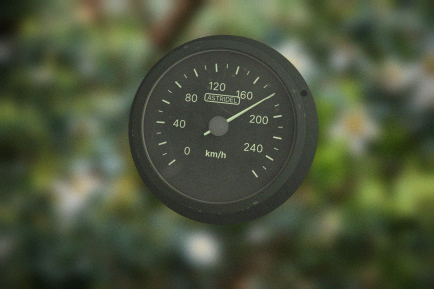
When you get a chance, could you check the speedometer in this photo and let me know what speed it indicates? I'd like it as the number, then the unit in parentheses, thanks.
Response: 180 (km/h)
